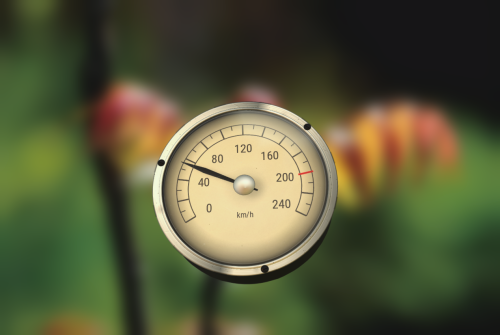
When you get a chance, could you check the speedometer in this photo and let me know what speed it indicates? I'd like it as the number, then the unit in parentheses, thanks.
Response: 55 (km/h)
